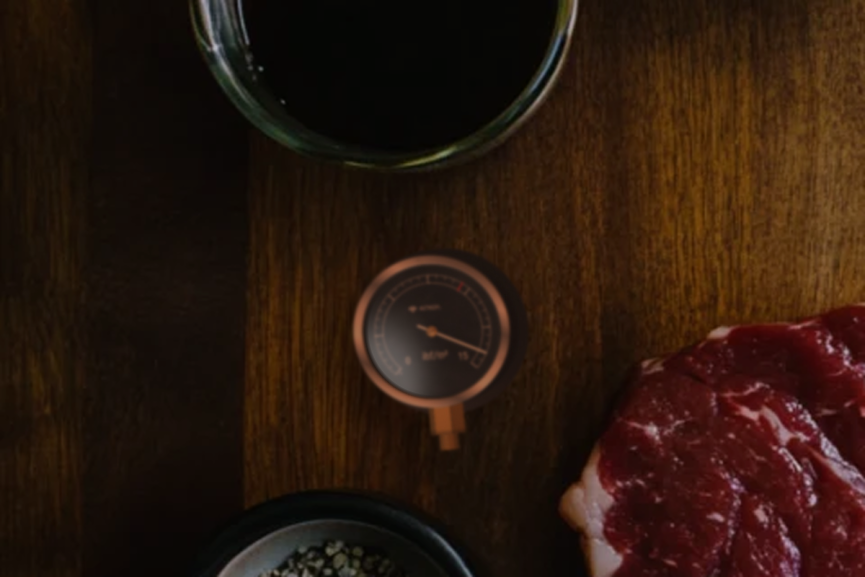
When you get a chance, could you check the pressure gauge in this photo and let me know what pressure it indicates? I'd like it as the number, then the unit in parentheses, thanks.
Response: 14 (psi)
